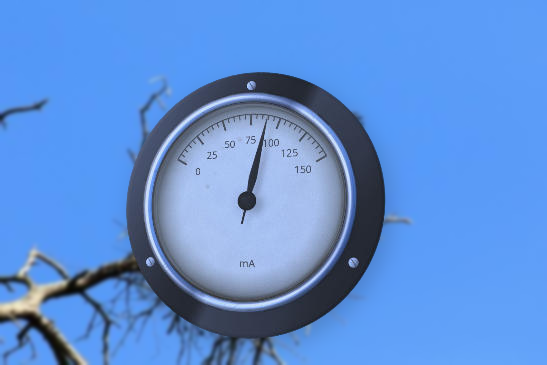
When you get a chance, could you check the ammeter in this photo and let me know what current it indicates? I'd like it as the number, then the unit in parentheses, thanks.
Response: 90 (mA)
